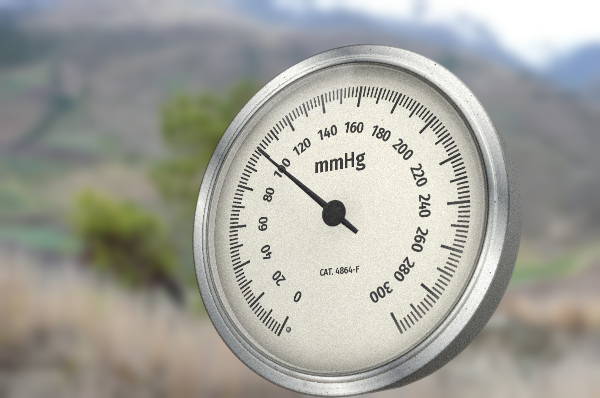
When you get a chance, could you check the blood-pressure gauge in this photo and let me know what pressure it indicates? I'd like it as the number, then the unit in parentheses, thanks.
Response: 100 (mmHg)
